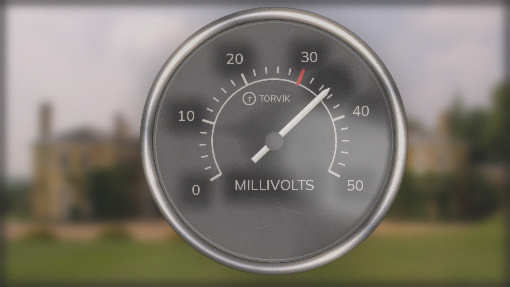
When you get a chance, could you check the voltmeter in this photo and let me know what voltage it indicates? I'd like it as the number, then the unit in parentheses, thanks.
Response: 35 (mV)
